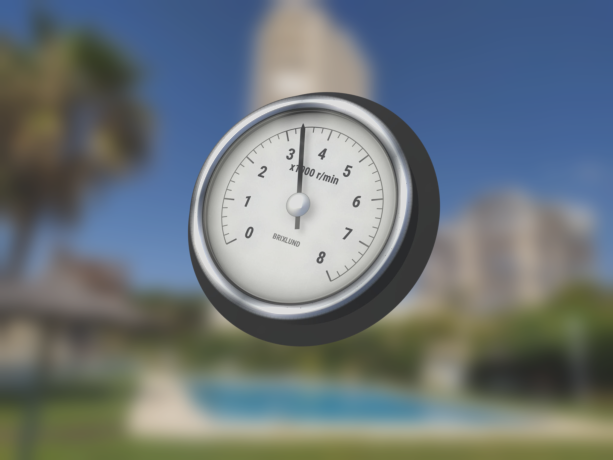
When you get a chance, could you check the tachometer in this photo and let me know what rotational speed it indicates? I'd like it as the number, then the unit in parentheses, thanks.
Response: 3400 (rpm)
